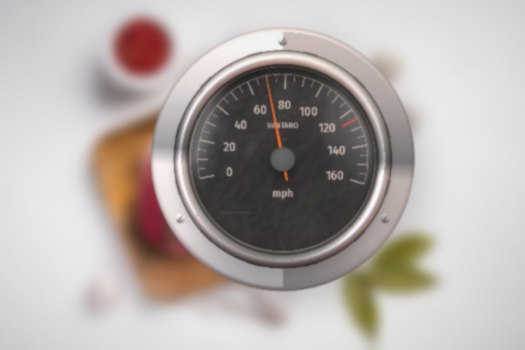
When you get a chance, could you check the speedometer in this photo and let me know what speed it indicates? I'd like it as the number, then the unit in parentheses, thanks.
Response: 70 (mph)
